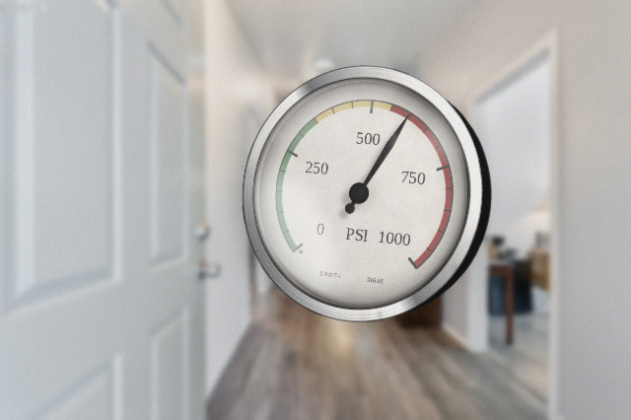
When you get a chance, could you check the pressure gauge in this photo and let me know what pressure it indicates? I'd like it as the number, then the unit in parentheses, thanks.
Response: 600 (psi)
